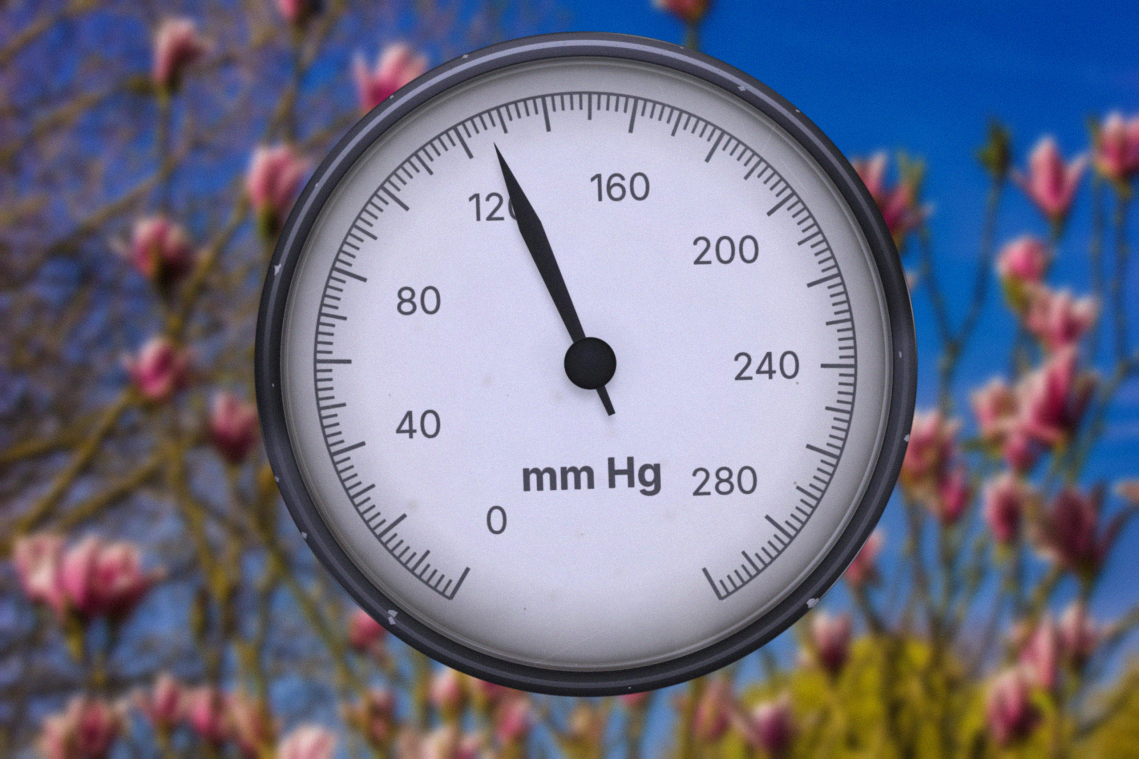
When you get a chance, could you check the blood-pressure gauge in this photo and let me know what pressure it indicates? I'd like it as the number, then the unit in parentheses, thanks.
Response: 126 (mmHg)
